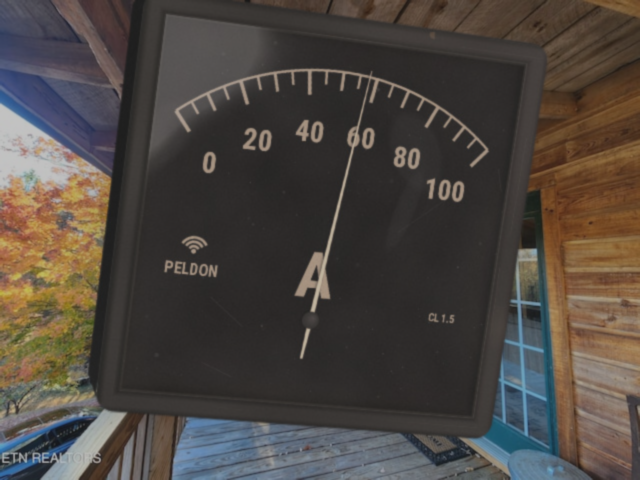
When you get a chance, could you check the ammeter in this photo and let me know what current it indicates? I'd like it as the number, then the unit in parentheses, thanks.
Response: 57.5 (A)
